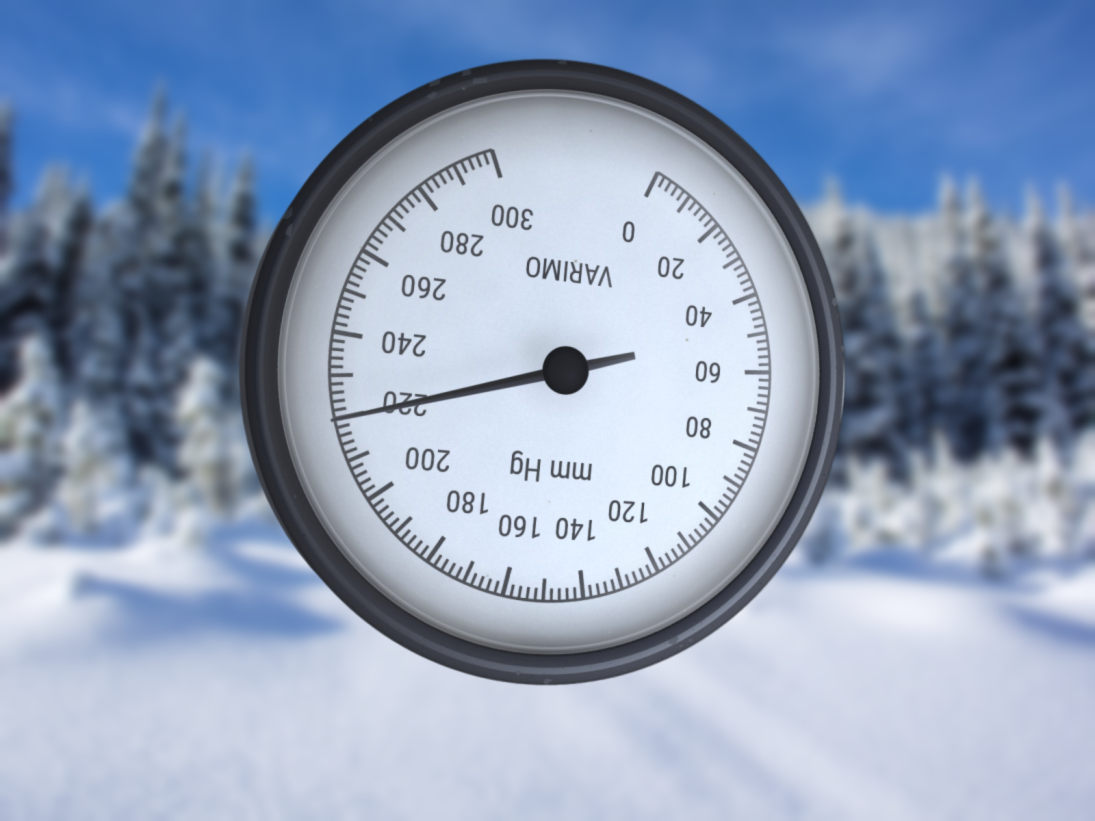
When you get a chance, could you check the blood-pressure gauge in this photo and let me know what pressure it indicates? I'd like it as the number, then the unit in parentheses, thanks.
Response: 220 (mmHg)
